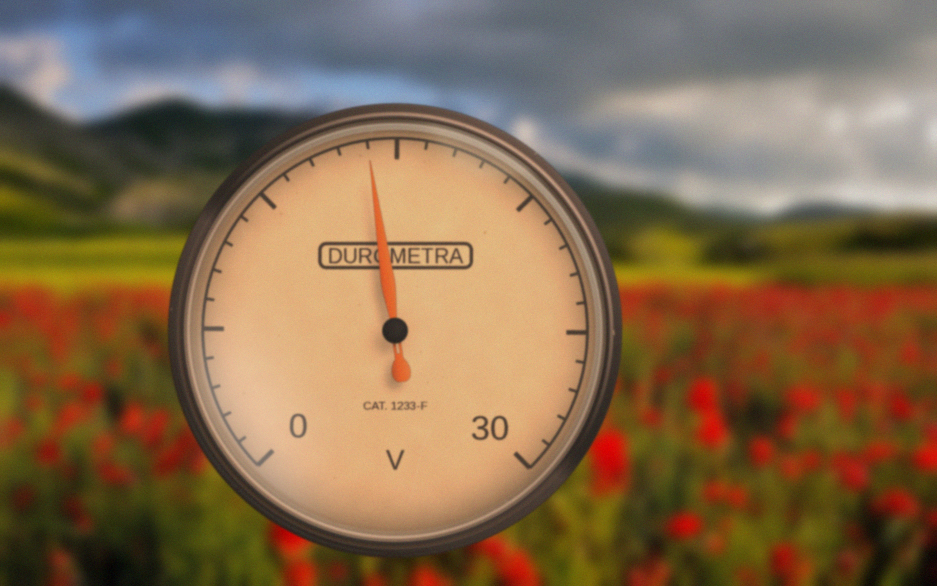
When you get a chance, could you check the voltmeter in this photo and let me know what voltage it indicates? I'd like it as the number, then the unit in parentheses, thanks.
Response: 14 (V)
